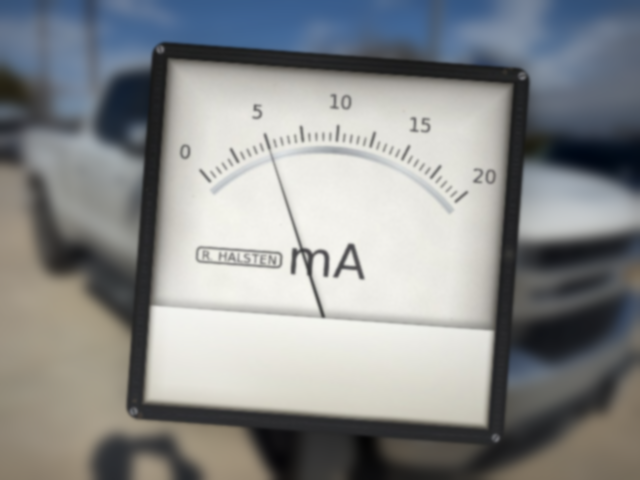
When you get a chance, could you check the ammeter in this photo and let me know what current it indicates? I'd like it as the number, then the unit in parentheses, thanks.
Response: 5 (mA)
